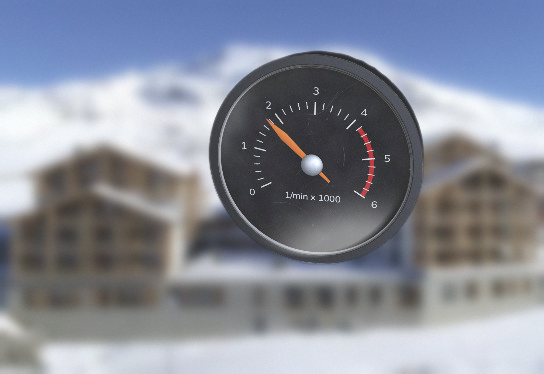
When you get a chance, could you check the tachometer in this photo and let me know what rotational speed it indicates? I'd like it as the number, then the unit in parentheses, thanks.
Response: 1800 (rpm)
